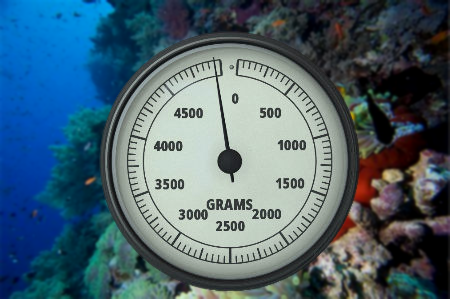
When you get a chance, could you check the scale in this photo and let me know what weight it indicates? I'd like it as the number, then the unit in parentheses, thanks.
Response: 4950 (g)
